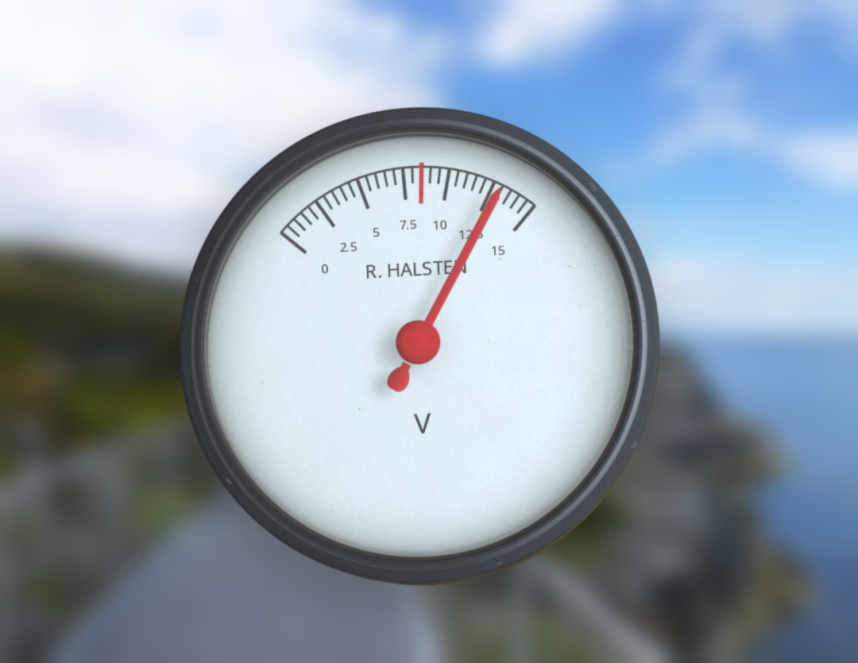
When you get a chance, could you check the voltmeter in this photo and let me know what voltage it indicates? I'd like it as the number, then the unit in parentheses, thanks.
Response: 13 (V)
